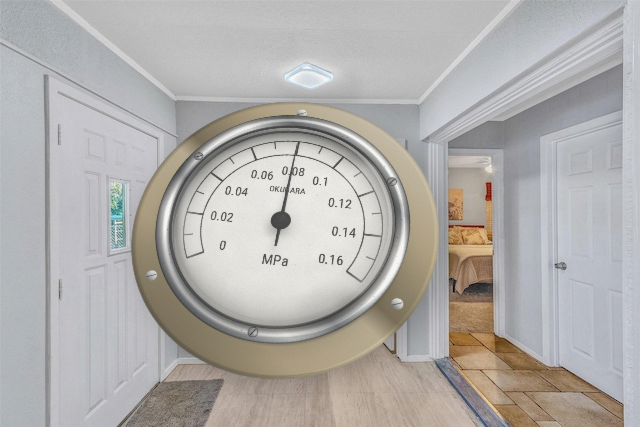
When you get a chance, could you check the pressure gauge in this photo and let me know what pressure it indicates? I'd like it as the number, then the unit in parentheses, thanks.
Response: 0.08 (MPa)
